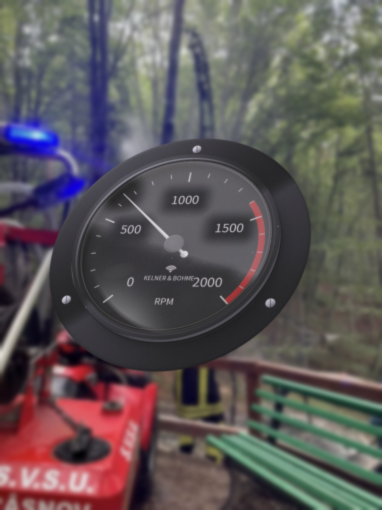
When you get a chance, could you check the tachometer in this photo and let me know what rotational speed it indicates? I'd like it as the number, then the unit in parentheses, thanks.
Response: 650 (rpm)
